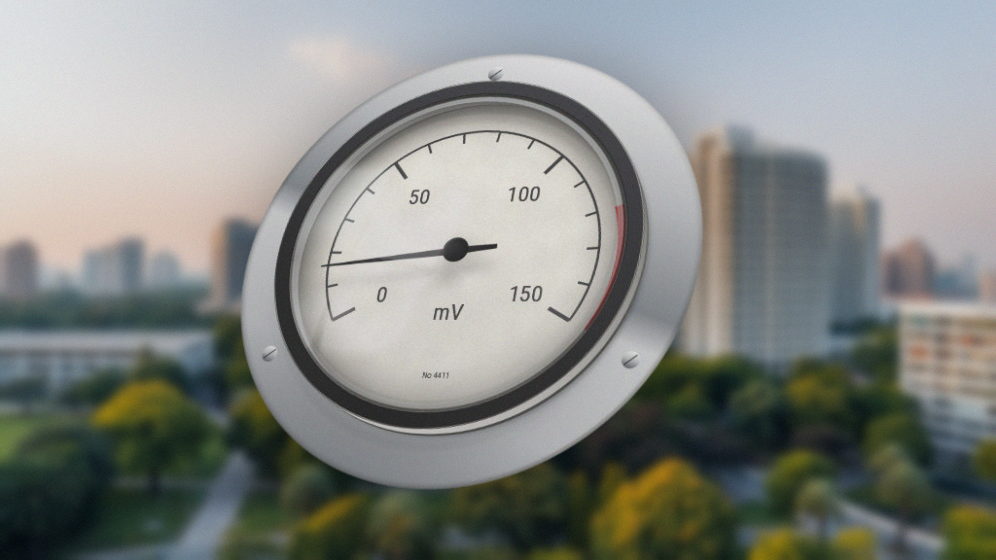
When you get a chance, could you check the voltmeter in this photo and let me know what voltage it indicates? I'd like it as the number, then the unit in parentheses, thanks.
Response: 15 (mV)
